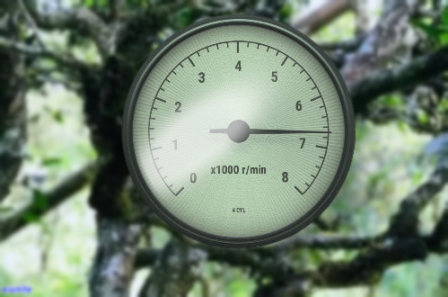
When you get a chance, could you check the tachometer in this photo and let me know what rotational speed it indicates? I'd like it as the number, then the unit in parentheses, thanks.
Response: 6700 (rpm)
